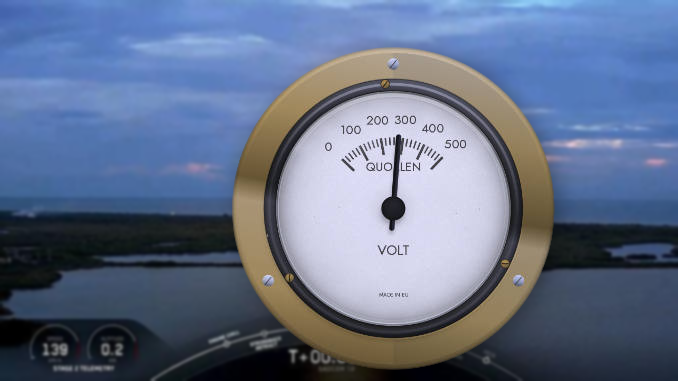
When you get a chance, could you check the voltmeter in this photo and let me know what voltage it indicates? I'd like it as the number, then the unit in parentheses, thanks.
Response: 280 (V)
